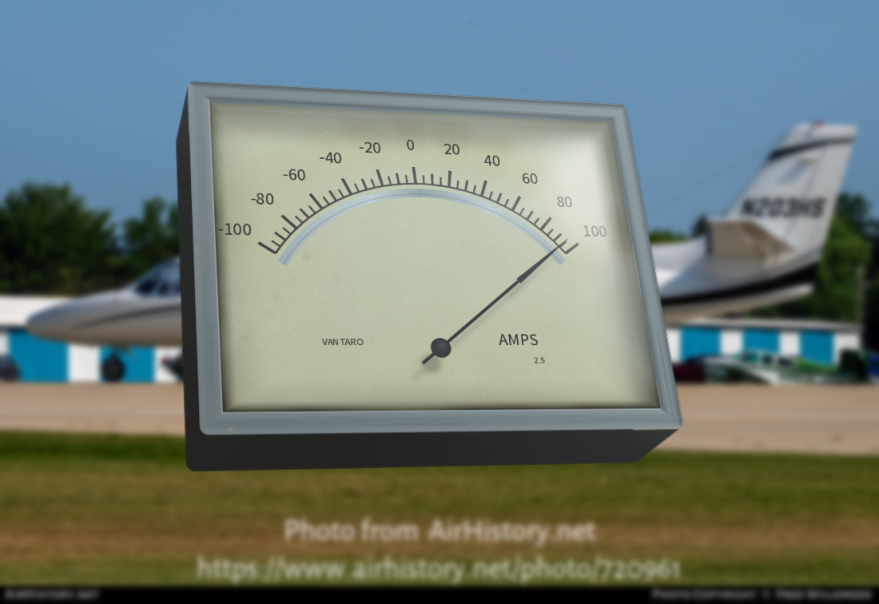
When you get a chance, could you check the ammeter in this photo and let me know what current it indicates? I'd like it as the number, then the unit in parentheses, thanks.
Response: 95 (A)
